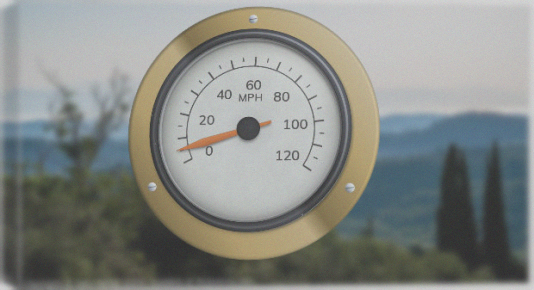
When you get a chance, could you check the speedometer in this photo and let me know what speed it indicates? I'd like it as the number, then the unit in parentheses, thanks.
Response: 5 (mph)
